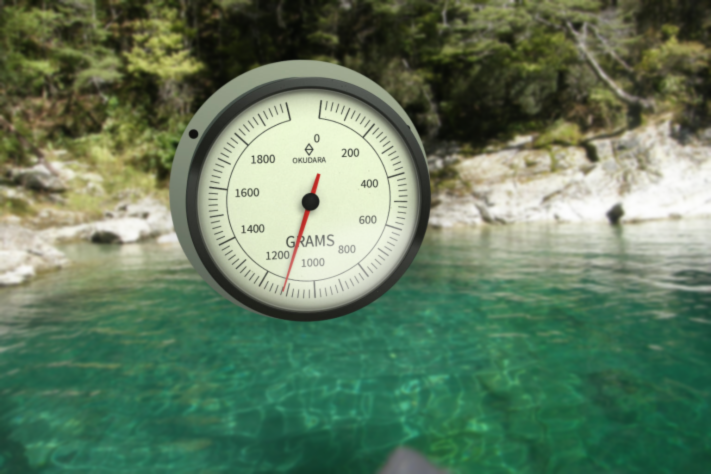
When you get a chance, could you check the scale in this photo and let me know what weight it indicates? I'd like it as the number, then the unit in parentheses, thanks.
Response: 1120 (g)
